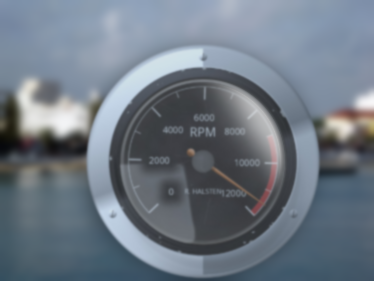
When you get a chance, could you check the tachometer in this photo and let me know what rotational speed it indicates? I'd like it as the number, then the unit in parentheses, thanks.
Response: 11500 (rpm)
